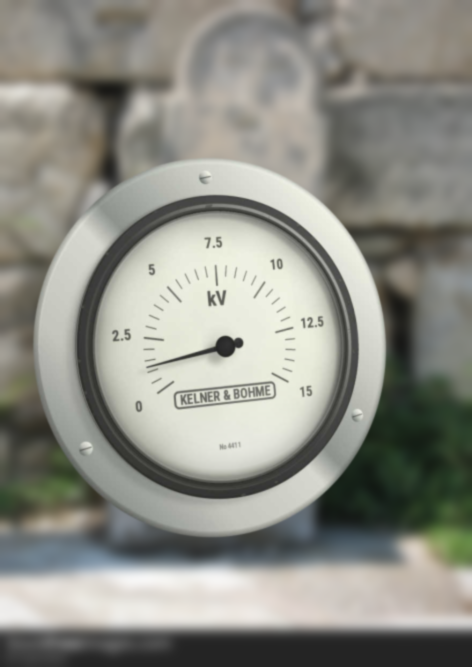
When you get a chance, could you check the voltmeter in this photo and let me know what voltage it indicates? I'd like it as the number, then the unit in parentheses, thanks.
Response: 1.25 (kV)
